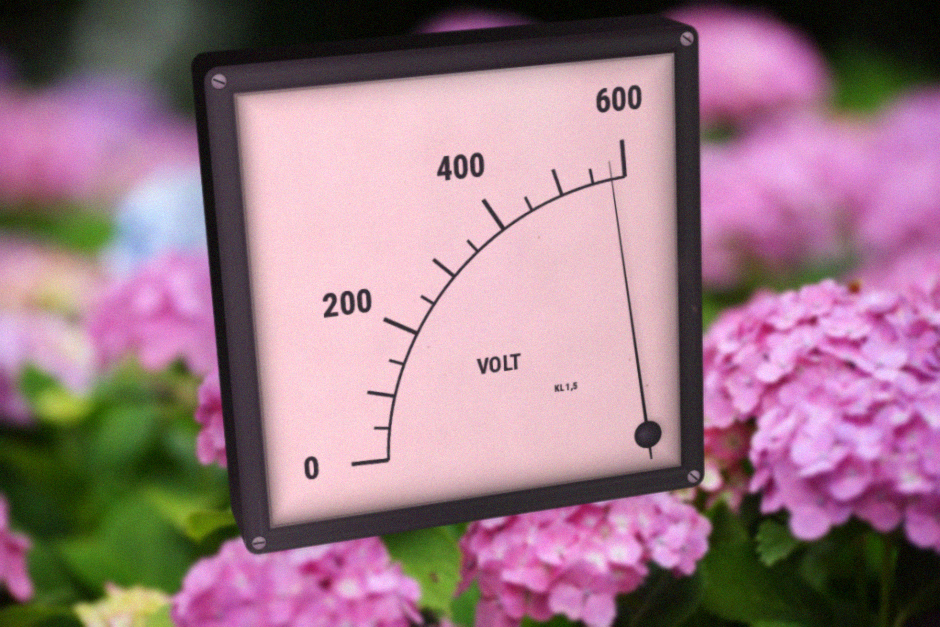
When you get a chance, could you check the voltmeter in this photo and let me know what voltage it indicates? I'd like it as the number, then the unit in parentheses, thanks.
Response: 575 (V)
